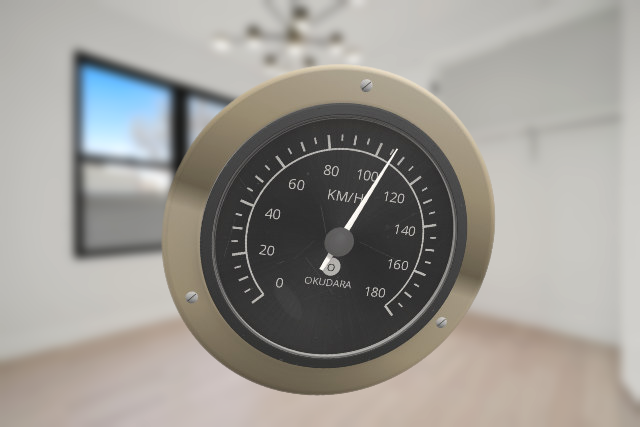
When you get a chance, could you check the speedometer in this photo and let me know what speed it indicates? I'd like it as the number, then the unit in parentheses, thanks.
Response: 105 (km/h)
